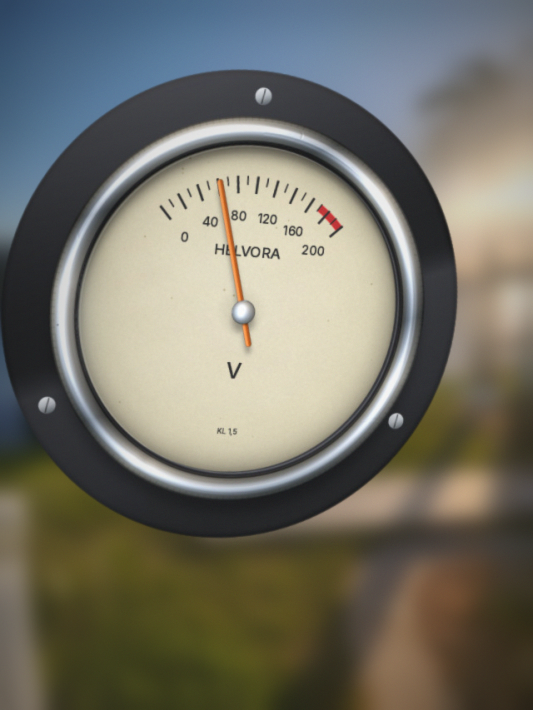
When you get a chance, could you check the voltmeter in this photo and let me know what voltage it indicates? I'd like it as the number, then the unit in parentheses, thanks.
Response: 60 (V)
